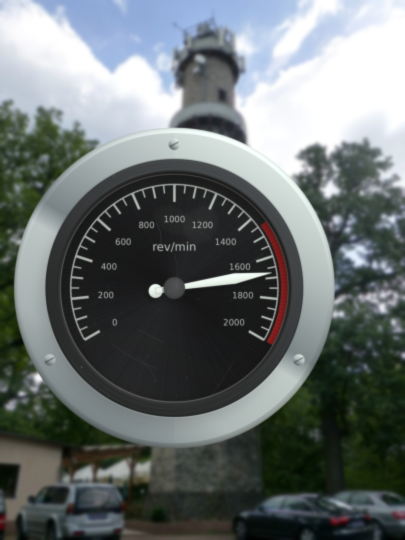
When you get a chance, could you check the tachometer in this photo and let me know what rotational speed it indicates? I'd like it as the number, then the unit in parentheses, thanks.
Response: 1675 (rpm)
